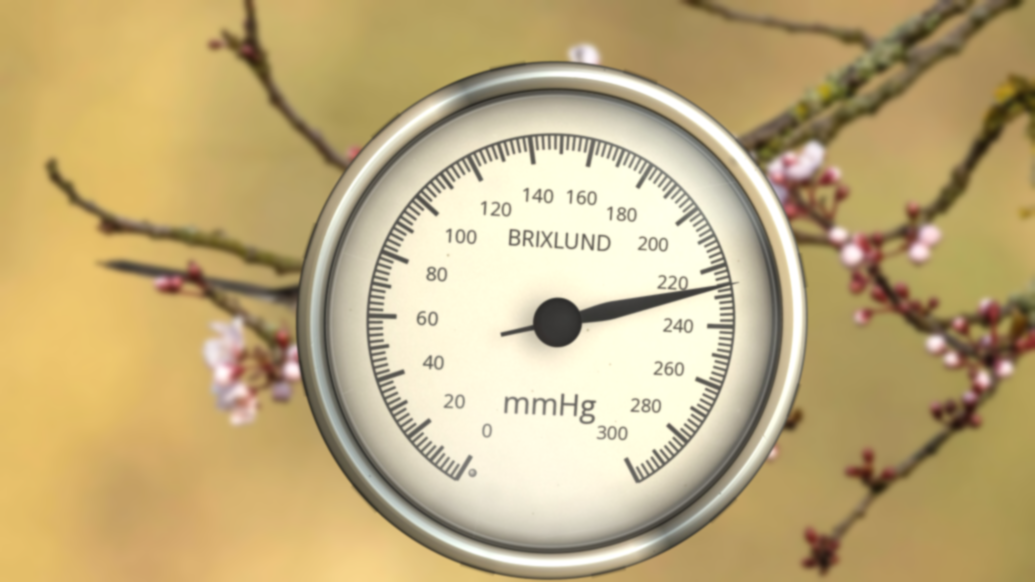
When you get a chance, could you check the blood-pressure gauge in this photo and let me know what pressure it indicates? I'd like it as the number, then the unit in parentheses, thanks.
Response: 226 (mmHg)
